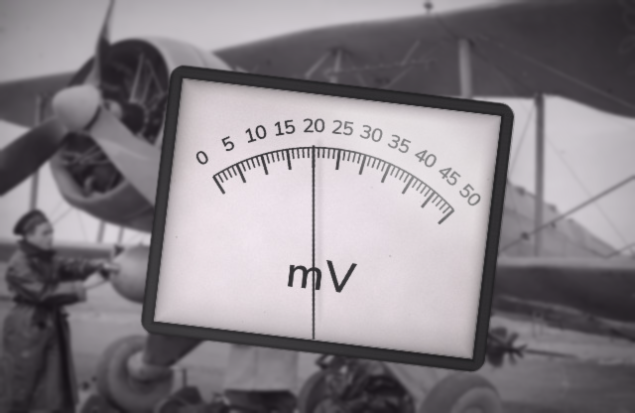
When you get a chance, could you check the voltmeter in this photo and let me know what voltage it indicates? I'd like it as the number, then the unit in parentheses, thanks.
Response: 20 (mV)
